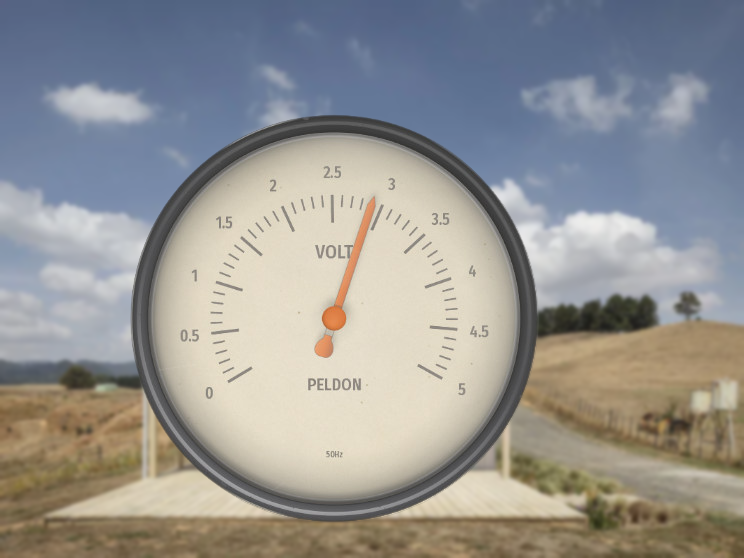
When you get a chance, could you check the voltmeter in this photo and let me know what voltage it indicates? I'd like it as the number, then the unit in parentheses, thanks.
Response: 2.9 (V)
